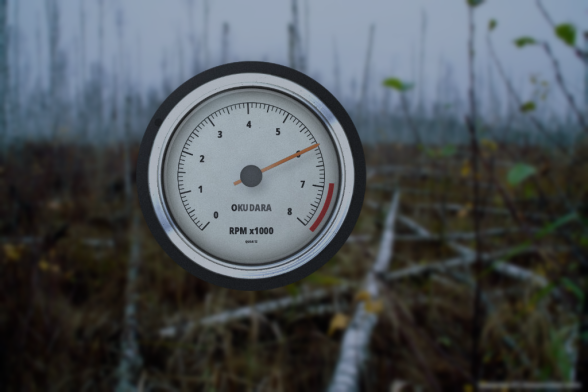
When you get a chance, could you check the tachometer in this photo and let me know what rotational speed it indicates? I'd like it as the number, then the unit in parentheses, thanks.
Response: 6000 (rpm)
